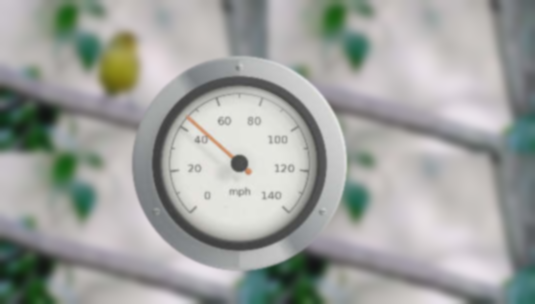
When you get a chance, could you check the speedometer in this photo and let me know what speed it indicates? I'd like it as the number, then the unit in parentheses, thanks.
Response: 45 (mph)
